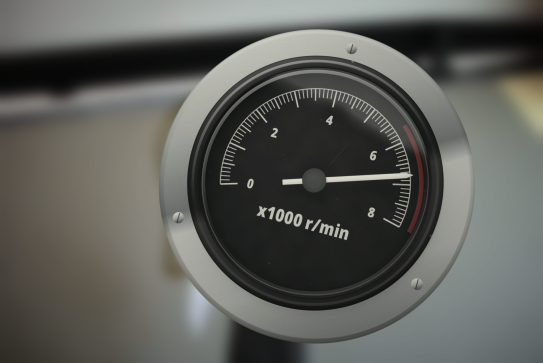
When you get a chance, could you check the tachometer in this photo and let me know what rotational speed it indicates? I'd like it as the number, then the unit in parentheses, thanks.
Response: 6800 (rpm)
